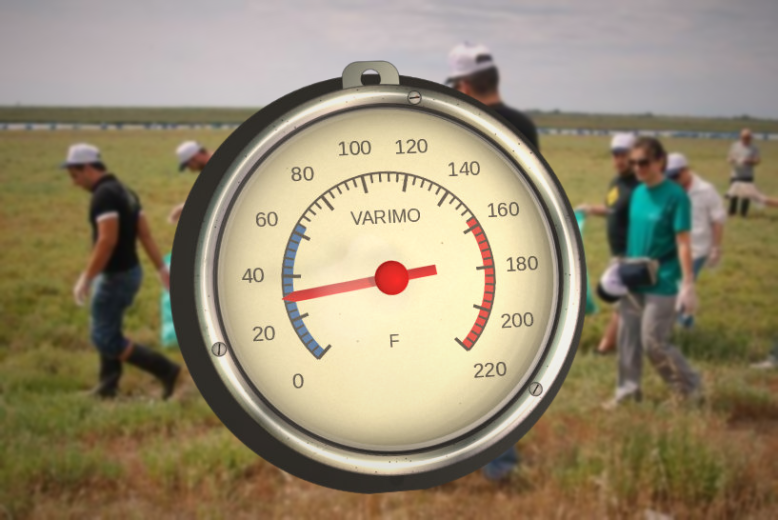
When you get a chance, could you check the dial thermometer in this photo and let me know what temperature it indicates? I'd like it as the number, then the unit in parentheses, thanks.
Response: 30 (°F)
